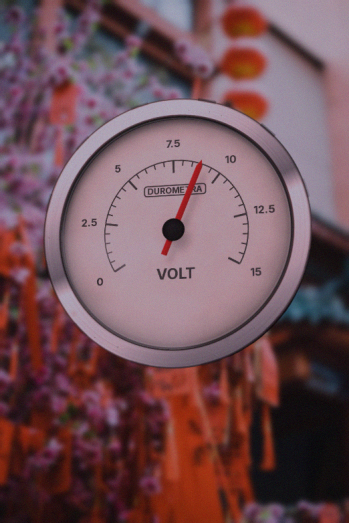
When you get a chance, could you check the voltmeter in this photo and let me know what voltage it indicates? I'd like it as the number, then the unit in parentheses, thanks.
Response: 9 (V)
